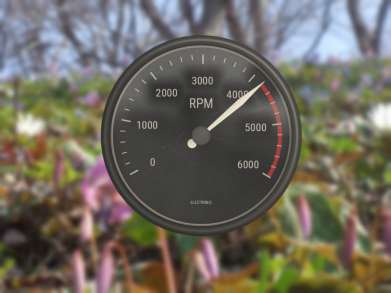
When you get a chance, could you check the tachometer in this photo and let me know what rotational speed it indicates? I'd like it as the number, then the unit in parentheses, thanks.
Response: 4200 (rpm)
